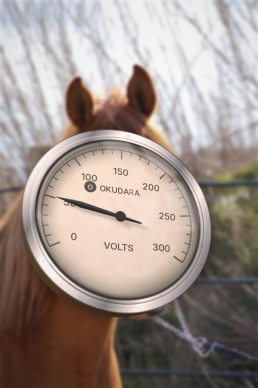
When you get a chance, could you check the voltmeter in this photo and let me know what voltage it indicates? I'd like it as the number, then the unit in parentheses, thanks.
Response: 50 (V)
